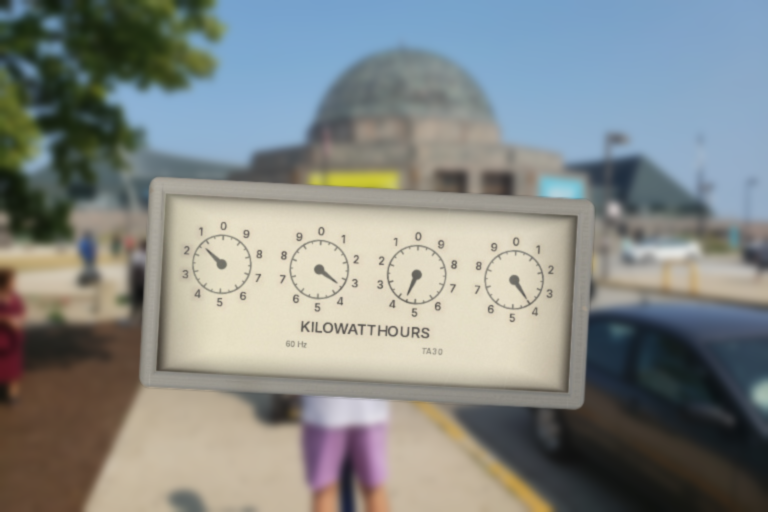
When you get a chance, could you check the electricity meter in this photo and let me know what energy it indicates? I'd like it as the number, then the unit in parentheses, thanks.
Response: 1344 (kWh)
